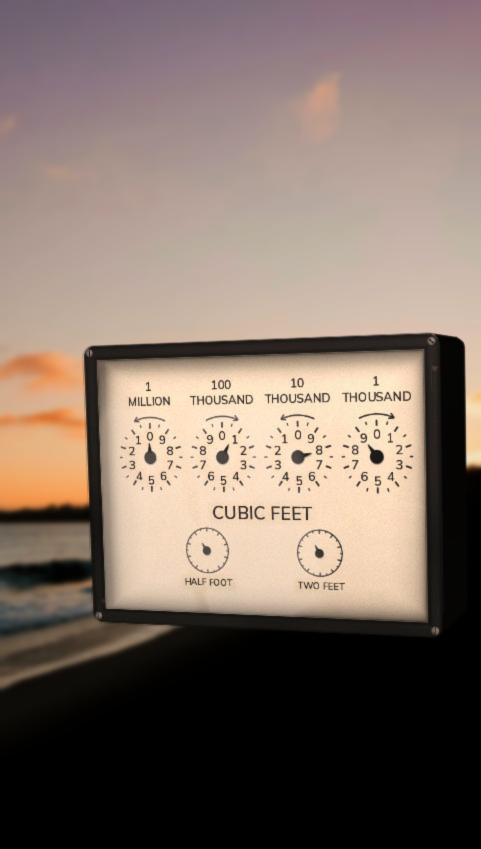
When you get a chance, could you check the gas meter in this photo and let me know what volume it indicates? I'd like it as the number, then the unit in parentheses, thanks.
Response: 7900 (ft³)
